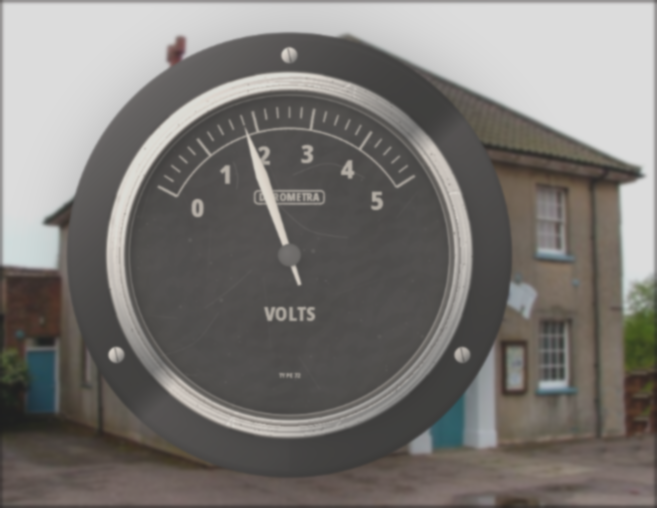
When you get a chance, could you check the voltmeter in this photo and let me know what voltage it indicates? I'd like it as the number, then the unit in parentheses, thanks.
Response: 1.8 (V)
